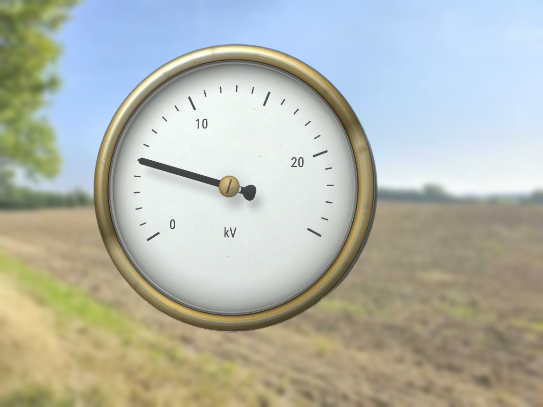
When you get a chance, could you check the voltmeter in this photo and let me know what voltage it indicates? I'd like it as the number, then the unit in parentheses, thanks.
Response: 5 (kV)
